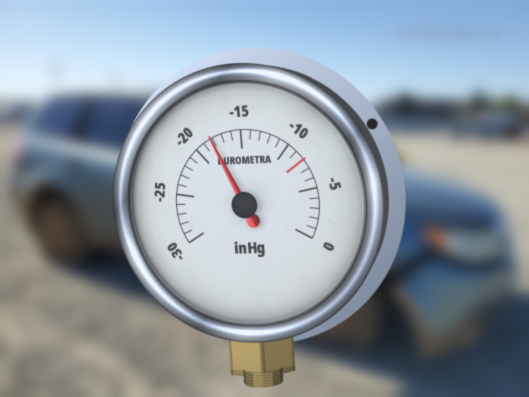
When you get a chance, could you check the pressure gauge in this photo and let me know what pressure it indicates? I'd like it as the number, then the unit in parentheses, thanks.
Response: -18 (inHg)
